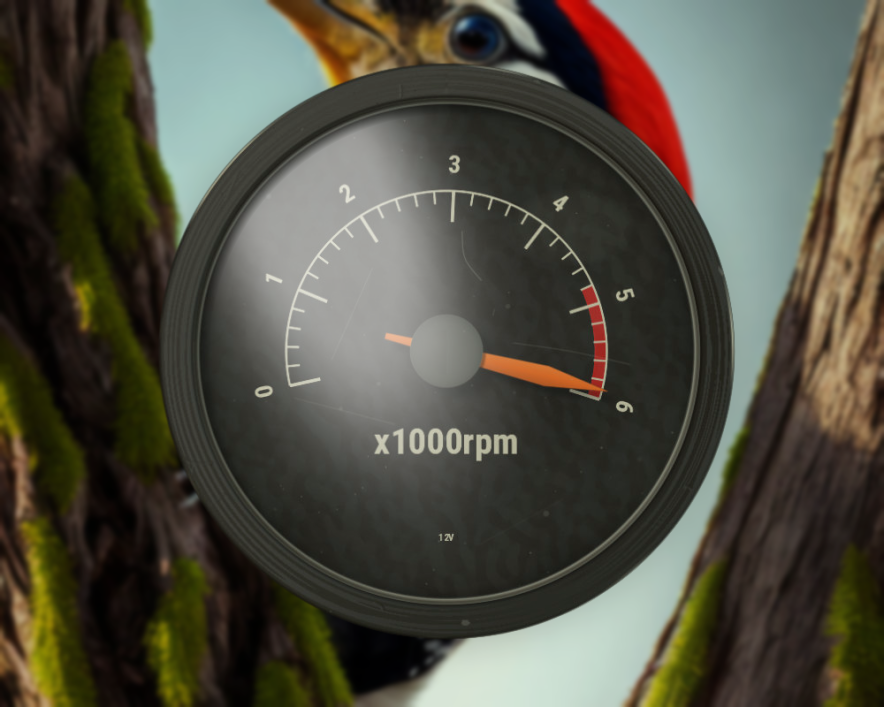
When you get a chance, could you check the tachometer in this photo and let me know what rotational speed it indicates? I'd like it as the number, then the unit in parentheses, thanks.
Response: 5900 (rpm)
